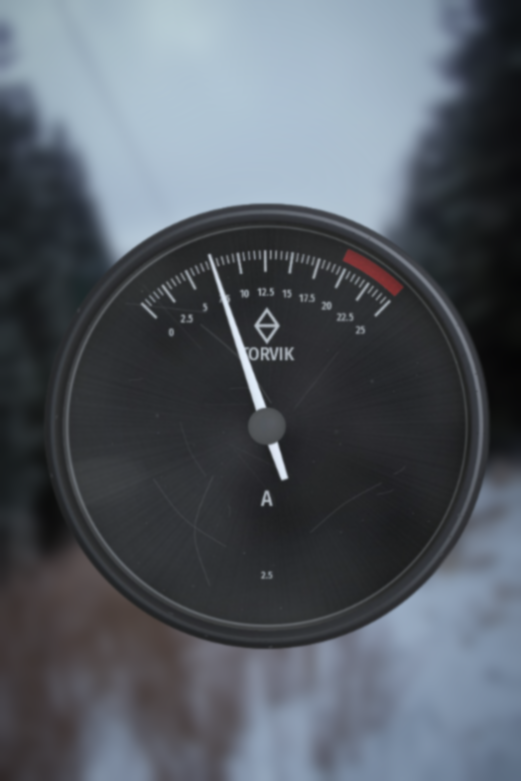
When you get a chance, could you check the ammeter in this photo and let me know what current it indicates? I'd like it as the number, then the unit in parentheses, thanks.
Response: 7.5 (A)
